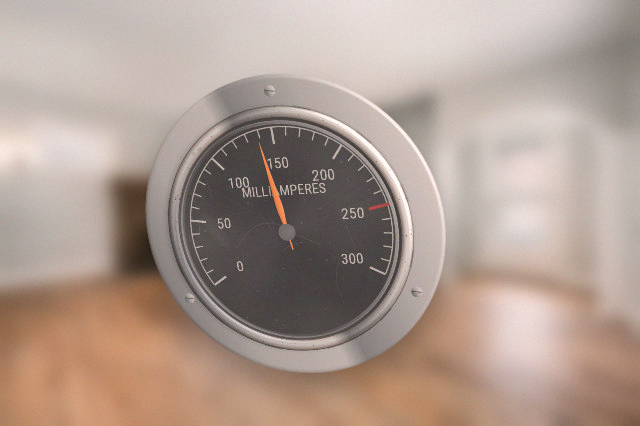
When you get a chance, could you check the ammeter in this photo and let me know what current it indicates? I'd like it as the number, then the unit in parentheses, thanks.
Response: 140 (mA)
